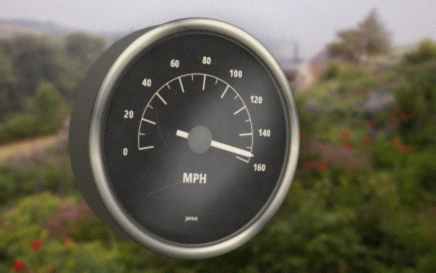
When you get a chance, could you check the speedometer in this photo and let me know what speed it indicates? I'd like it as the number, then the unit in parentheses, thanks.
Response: 155 (mph)
